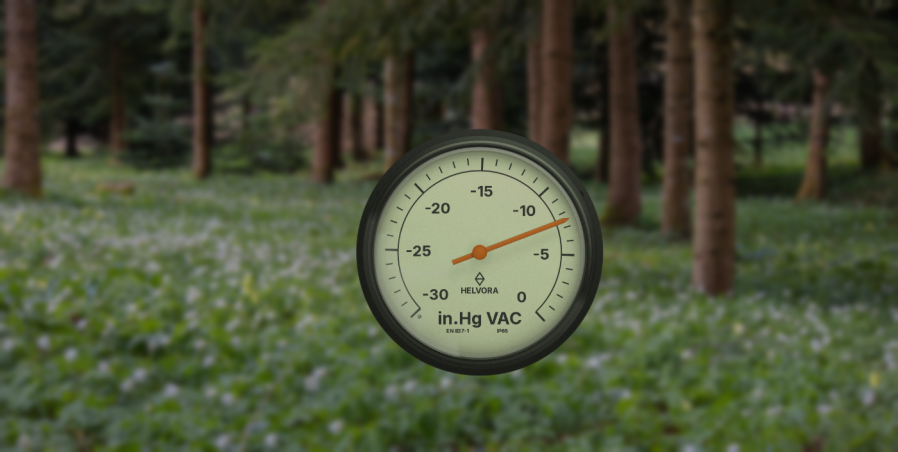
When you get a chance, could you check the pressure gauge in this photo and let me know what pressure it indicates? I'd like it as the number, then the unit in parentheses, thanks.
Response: -7.5 (inHg)
